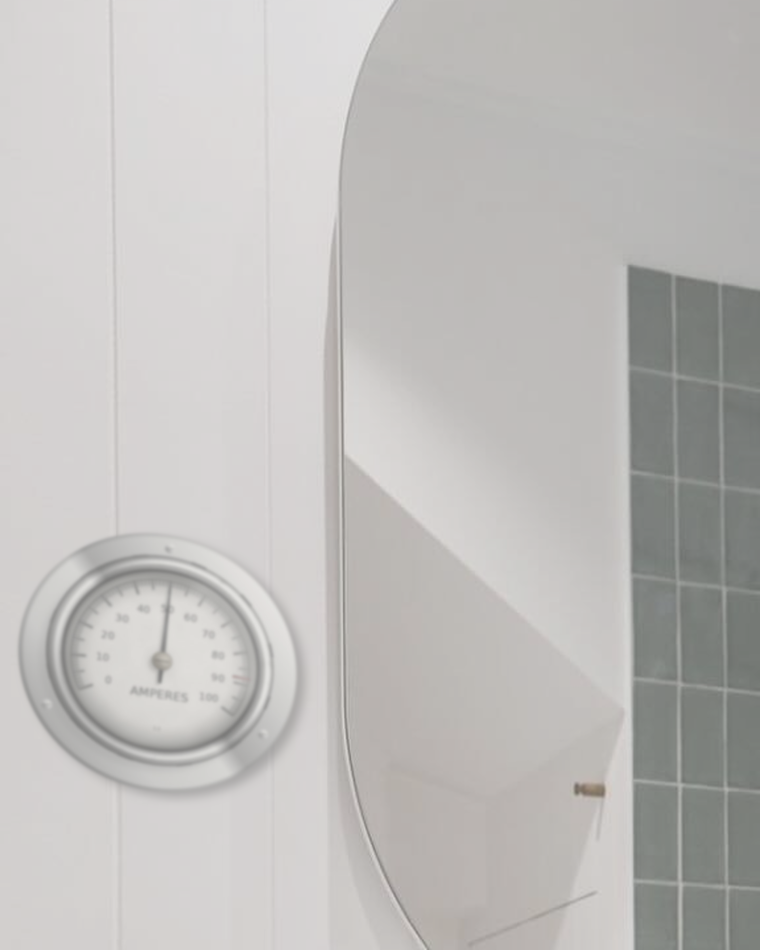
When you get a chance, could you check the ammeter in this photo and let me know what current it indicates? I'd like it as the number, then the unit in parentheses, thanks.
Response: 50 (A)
